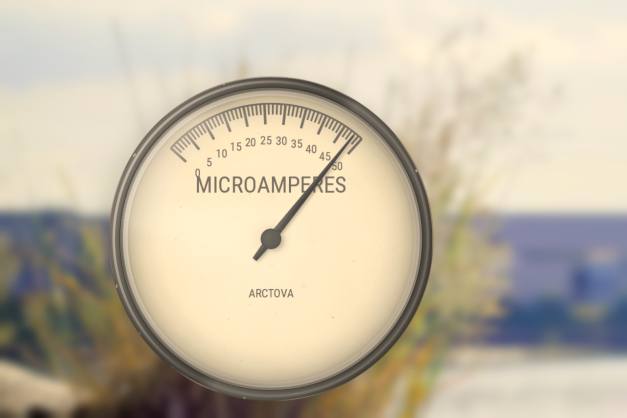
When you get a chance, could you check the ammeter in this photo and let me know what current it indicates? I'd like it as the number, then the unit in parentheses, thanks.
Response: 48 (µA)
